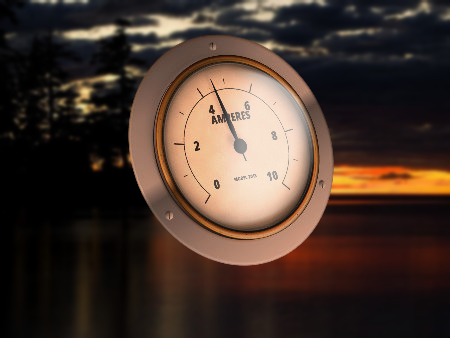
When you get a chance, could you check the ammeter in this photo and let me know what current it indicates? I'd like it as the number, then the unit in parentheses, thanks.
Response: 4.5 (A)
